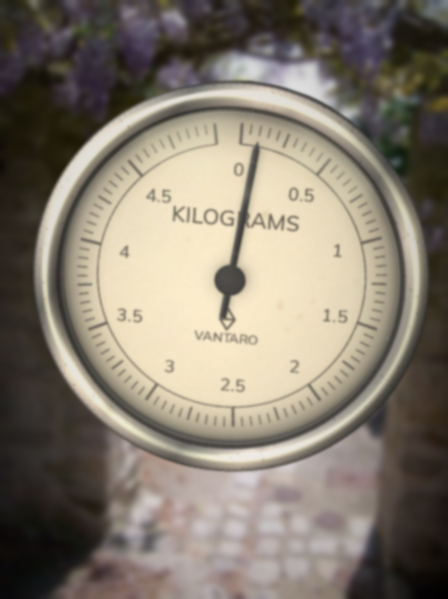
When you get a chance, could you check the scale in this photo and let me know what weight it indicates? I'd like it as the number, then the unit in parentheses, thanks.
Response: 0.1 (kg)
